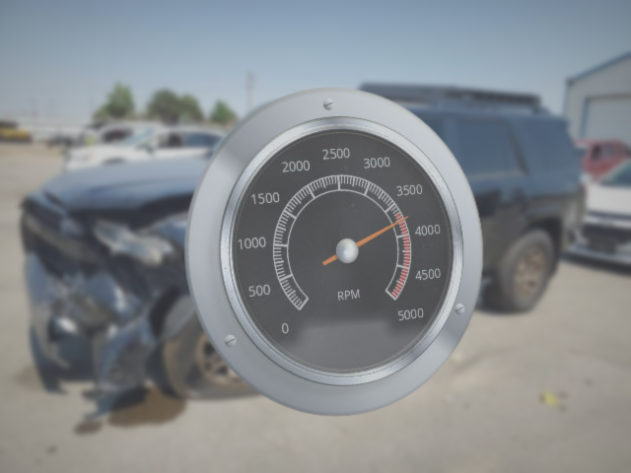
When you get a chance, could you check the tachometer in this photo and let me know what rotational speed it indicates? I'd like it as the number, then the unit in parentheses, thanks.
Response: 3750 (rpm)
